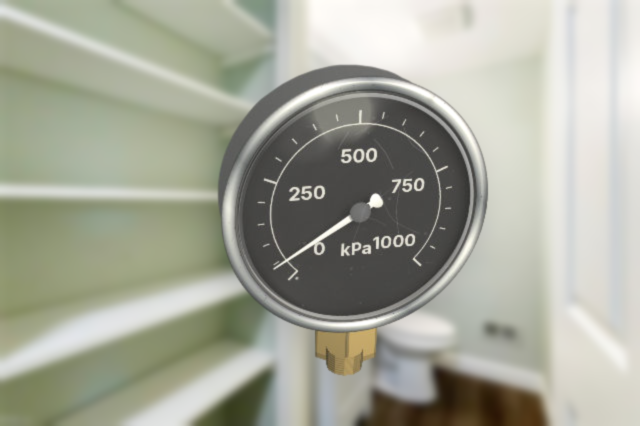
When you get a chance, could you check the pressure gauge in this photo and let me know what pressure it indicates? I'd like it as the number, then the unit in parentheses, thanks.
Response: 50 (kPa)
